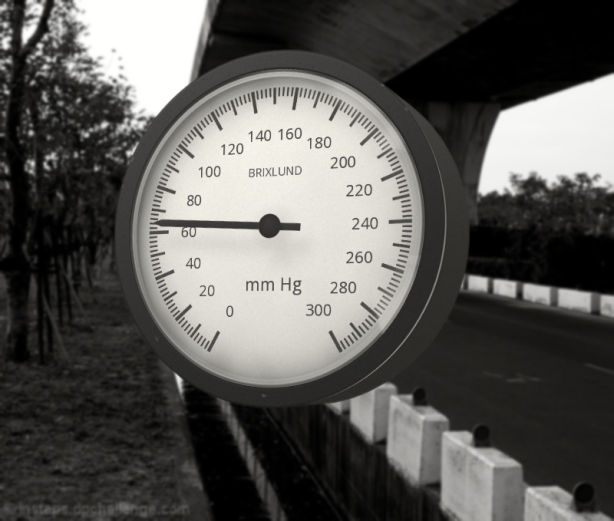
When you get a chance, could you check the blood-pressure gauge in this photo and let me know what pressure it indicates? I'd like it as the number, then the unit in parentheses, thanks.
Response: 64 (mmHg)
